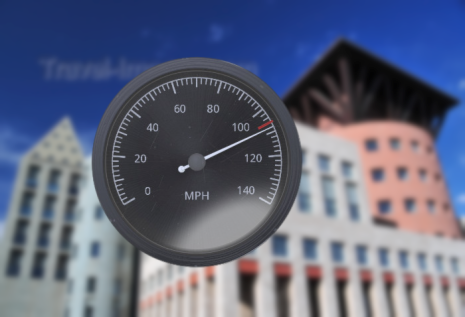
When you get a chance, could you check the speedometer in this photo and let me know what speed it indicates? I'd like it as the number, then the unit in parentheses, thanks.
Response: 108 (mph)
